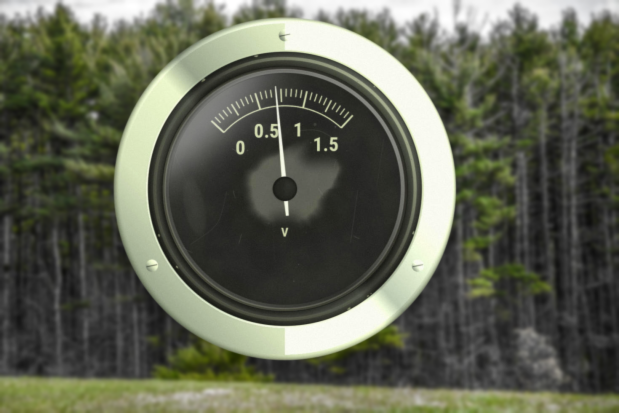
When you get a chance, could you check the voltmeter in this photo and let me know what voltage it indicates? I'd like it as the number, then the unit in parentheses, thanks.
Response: 0.7 (V)
